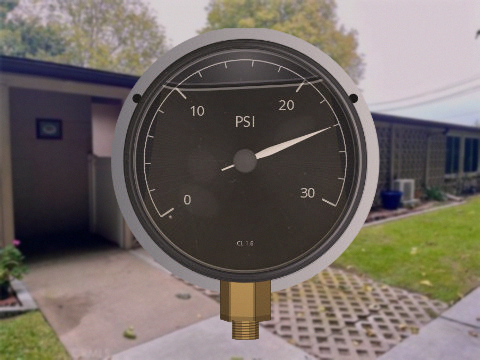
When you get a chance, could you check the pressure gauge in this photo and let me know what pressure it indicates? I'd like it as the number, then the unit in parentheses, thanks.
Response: 24 (psi)
